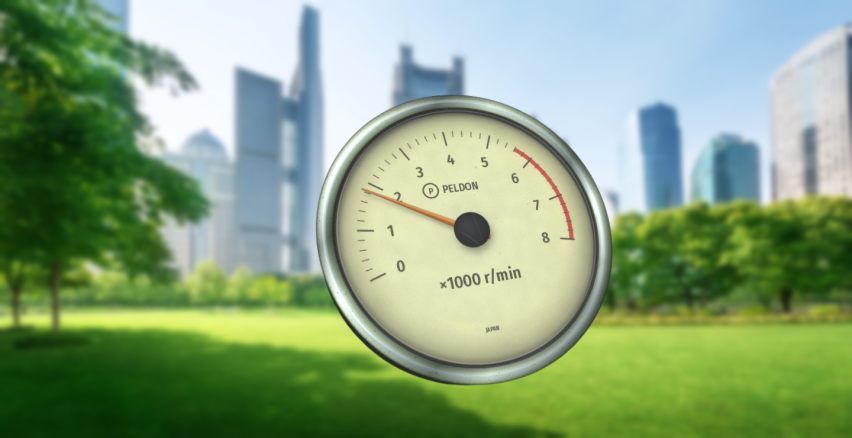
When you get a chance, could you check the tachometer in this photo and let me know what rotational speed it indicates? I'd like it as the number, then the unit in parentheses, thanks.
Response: 1800 (rpm)
